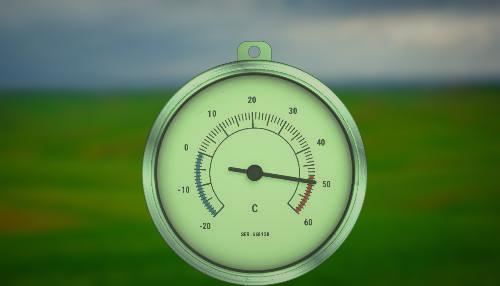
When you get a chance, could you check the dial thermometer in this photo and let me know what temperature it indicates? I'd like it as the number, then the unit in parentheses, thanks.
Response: 50 (°C)
